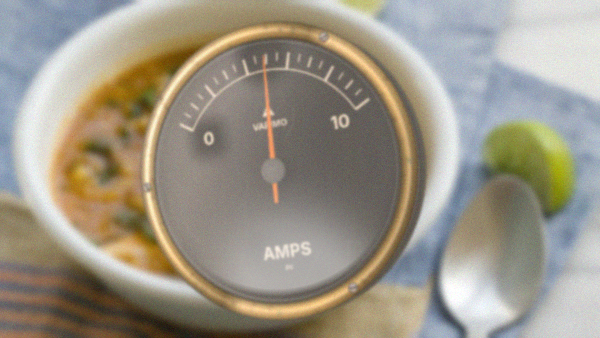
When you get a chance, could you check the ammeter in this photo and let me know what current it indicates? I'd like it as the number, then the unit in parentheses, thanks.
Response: 5 (A)
